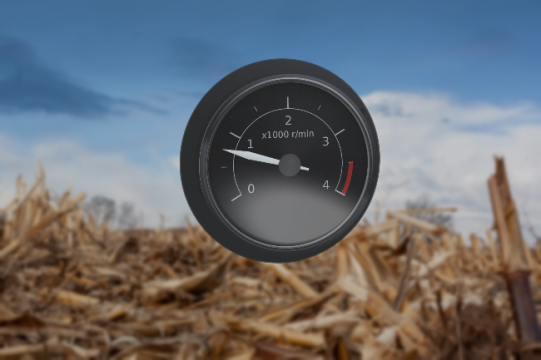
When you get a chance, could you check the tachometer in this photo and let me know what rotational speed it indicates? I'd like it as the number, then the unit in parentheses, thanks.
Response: 750 (rpm)
